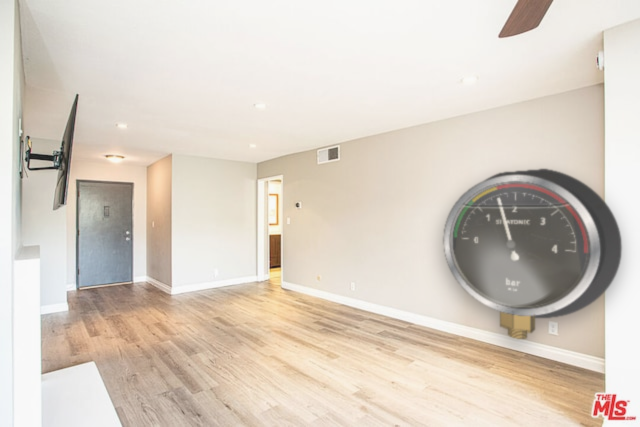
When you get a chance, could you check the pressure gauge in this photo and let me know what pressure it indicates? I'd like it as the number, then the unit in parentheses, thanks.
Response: 1.6 (bar)
